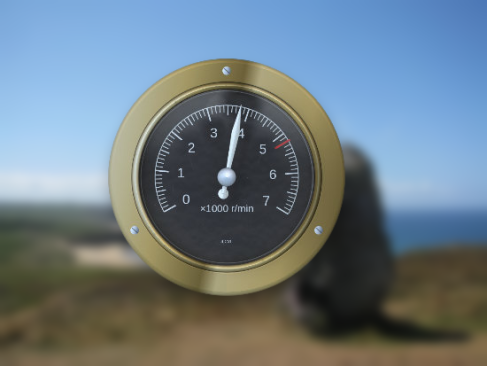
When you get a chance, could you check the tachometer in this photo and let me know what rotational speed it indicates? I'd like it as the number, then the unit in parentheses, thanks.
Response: 3800 (rpm)
